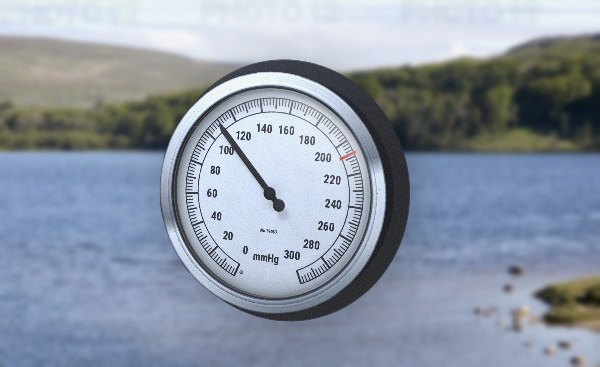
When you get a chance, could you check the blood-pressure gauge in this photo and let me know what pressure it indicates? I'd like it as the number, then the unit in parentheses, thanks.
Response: 110 (mmHg)
